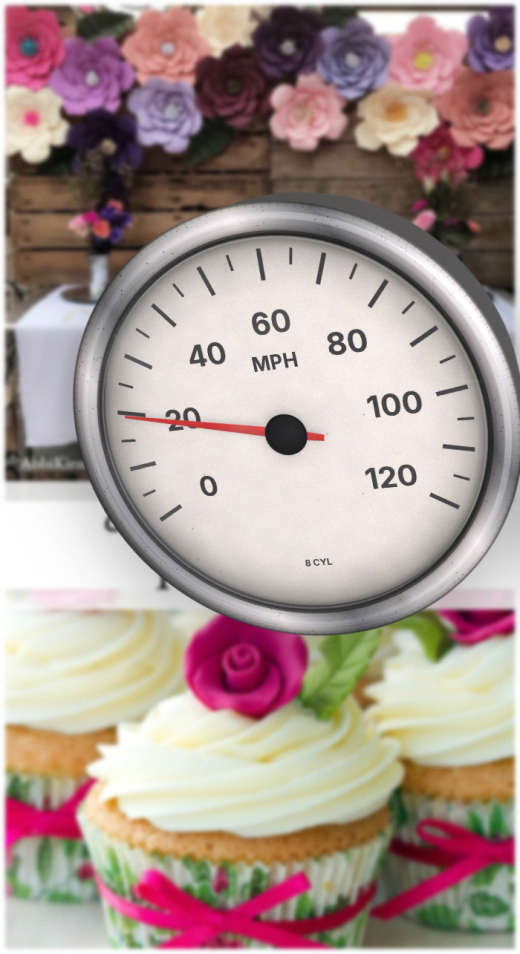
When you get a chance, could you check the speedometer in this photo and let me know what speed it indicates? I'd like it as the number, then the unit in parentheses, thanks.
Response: 20 (mph)
